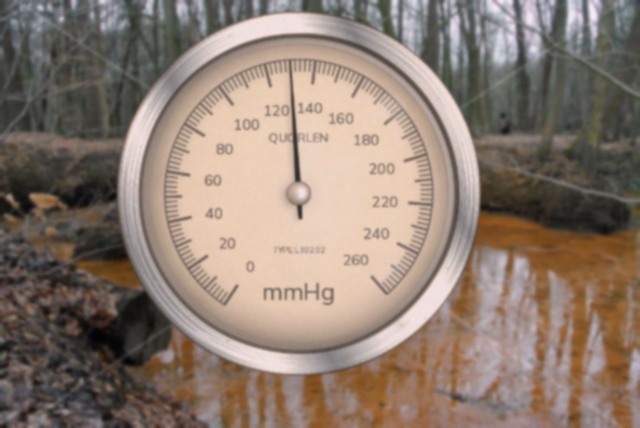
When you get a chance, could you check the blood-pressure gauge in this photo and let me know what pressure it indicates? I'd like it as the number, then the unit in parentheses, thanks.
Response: 130 (mmHg)
